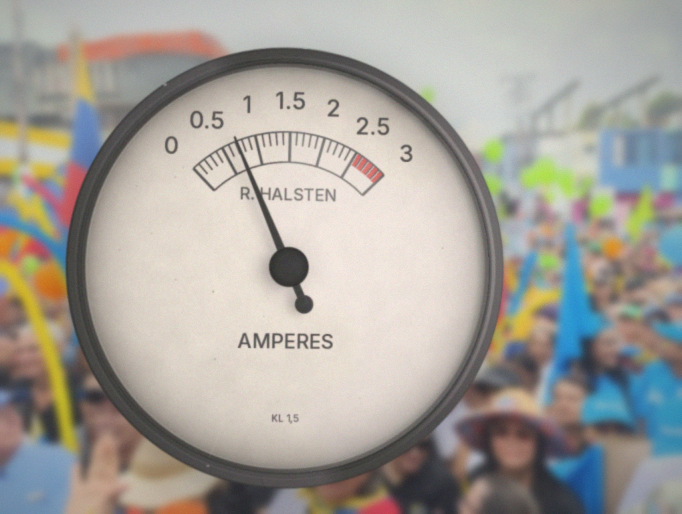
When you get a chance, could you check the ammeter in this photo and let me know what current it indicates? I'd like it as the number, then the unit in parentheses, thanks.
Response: 0.7 (A)
